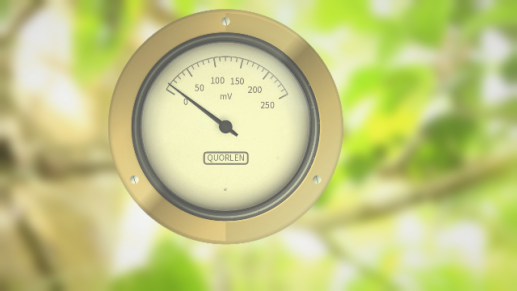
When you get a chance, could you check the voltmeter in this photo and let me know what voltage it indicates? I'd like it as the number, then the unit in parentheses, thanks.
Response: 10 (mV)
